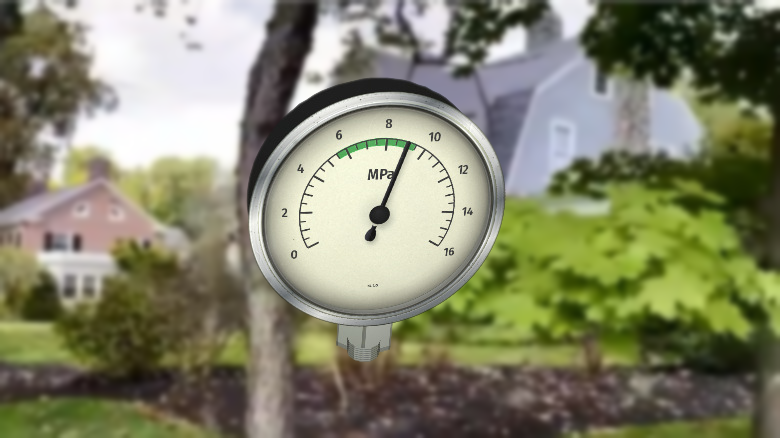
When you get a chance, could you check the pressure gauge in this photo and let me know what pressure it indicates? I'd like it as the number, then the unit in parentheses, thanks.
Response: 9 (MPa)
